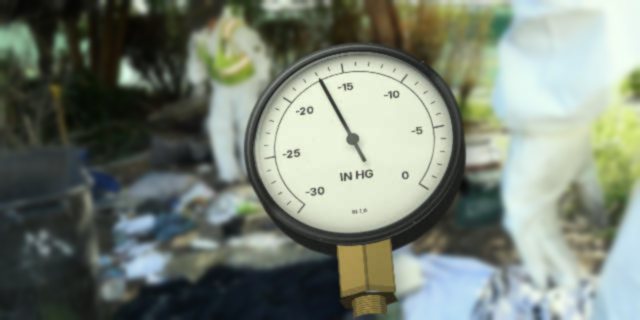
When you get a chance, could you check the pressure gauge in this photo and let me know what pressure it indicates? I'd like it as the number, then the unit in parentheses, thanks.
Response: -17 (inHg)
